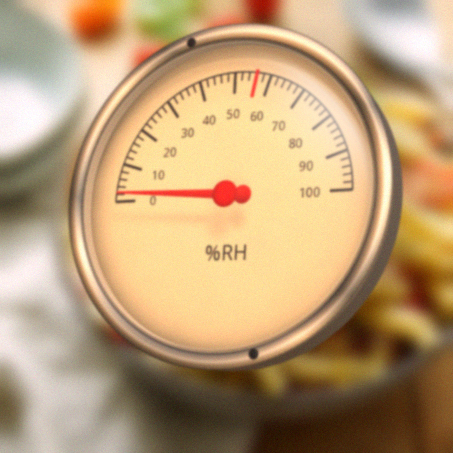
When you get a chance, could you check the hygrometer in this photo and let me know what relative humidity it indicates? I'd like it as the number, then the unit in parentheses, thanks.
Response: 2 (%)
